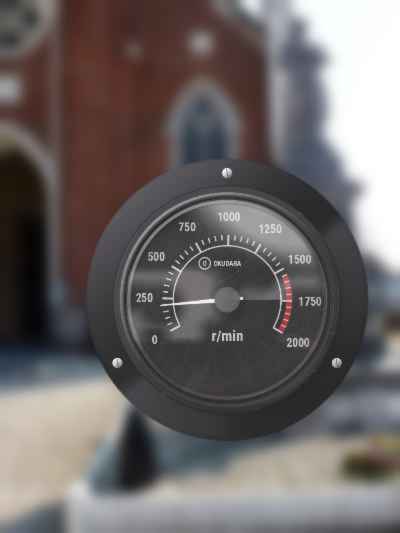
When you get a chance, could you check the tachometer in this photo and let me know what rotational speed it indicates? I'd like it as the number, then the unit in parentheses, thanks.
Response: 200 (rpm)
